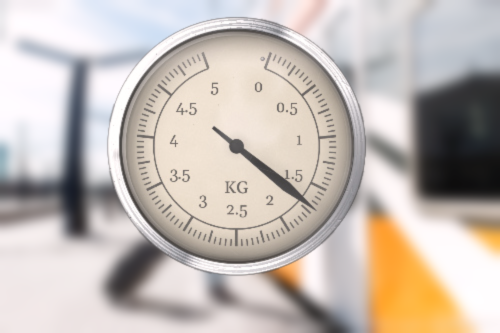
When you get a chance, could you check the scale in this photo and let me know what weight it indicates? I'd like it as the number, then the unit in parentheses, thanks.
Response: 1.7 (kg)
